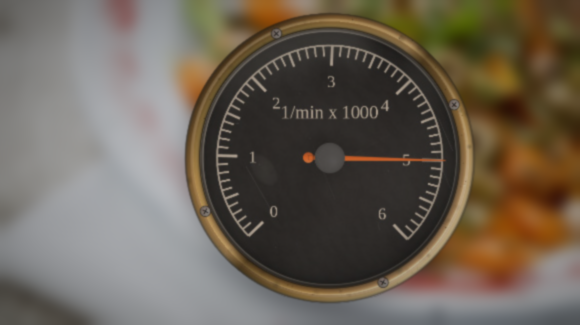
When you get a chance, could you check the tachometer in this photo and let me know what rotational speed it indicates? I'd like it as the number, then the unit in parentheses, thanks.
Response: 5000 (rpm)
